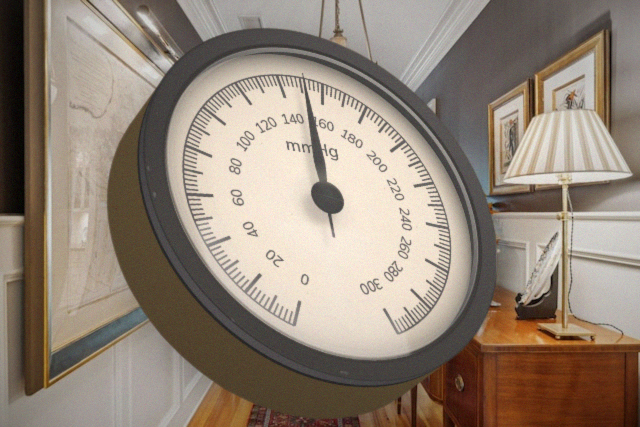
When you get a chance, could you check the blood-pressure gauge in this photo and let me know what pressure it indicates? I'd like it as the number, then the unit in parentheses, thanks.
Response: 150 (mmHg)
